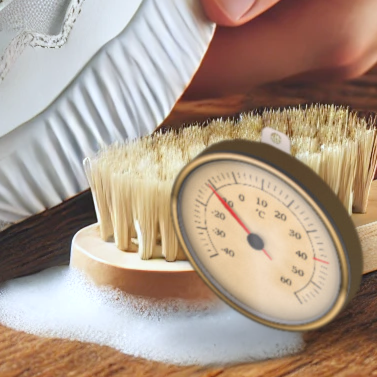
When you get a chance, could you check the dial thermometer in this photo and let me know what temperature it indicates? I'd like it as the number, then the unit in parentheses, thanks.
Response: -10 (°C)
